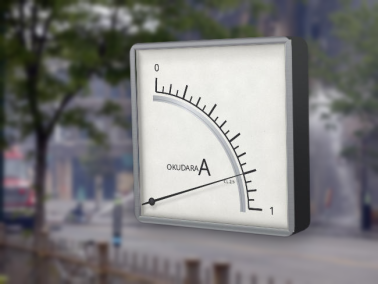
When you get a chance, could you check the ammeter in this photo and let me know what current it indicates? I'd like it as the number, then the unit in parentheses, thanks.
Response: 0.8 (A)
